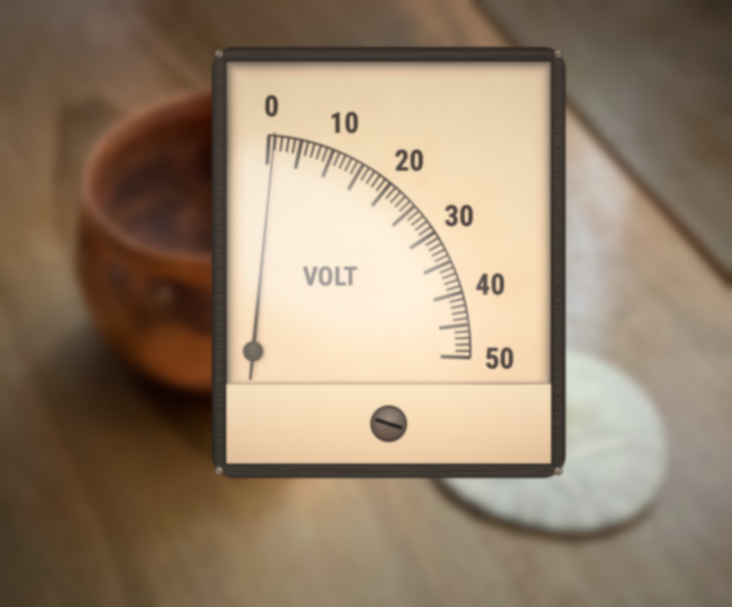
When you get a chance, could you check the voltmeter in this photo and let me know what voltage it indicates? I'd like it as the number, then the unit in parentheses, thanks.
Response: 1 (V)
